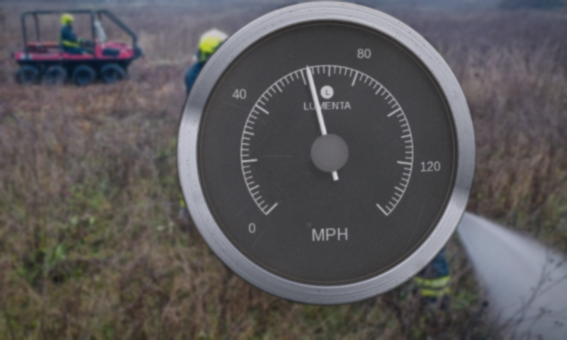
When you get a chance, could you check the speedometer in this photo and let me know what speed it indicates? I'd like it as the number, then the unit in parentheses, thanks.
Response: 62 (mph)
